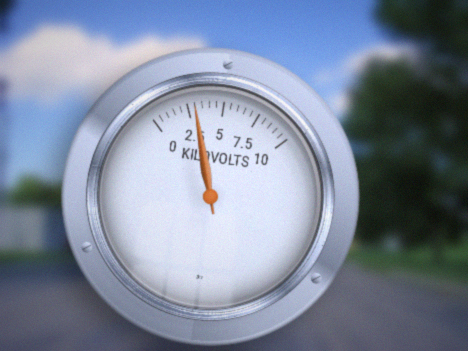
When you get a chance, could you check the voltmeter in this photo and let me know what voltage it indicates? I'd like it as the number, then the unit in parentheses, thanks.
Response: 3 (kV)
